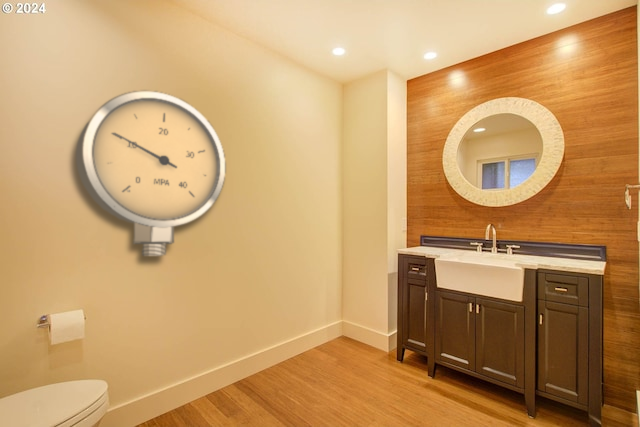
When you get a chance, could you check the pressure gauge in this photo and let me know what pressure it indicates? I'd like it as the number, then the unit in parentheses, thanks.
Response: 10 (MPa)
